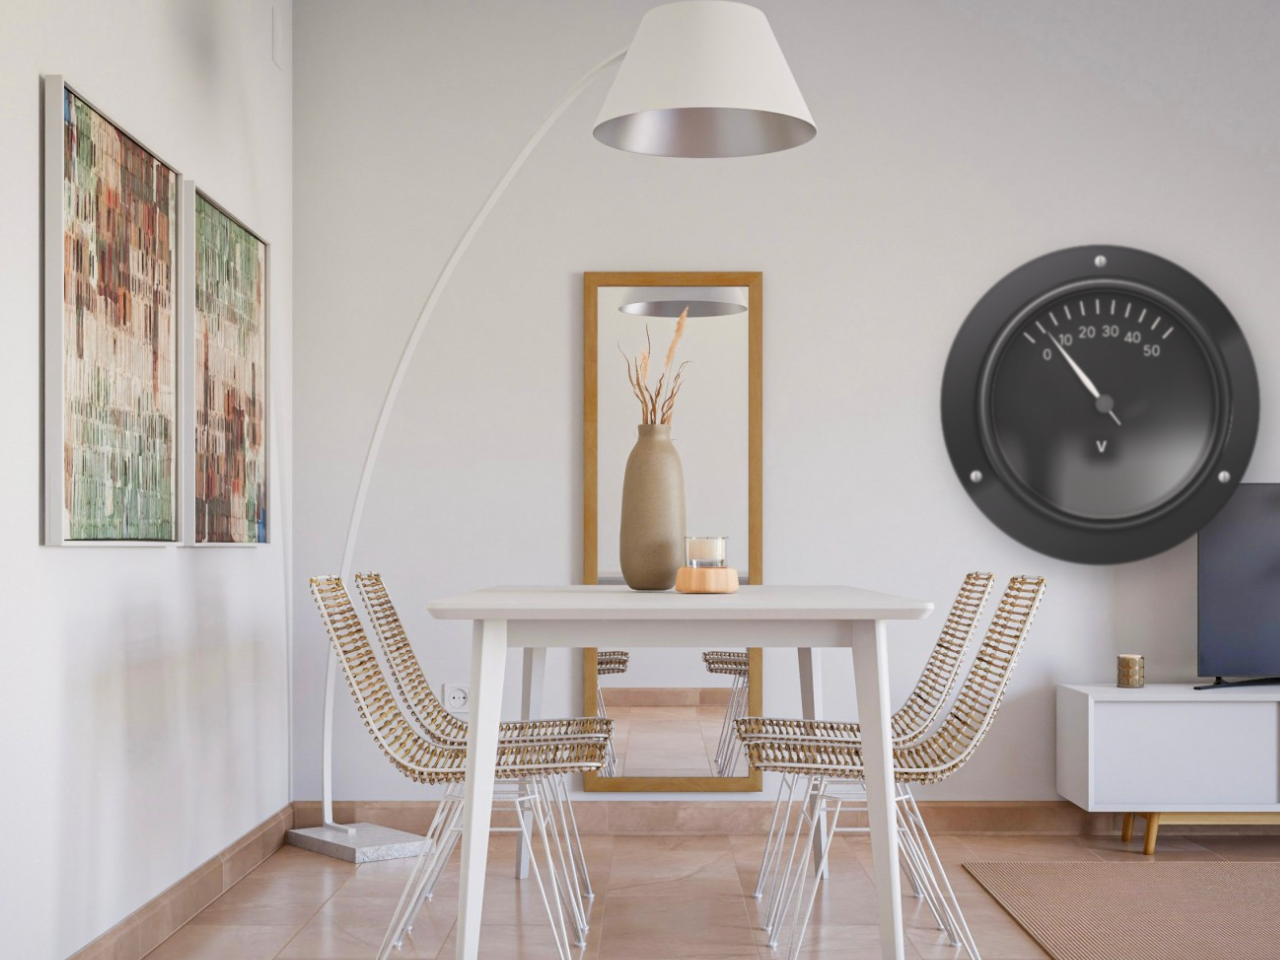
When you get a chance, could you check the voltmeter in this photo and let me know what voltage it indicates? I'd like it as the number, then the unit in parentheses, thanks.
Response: 5 (V)
